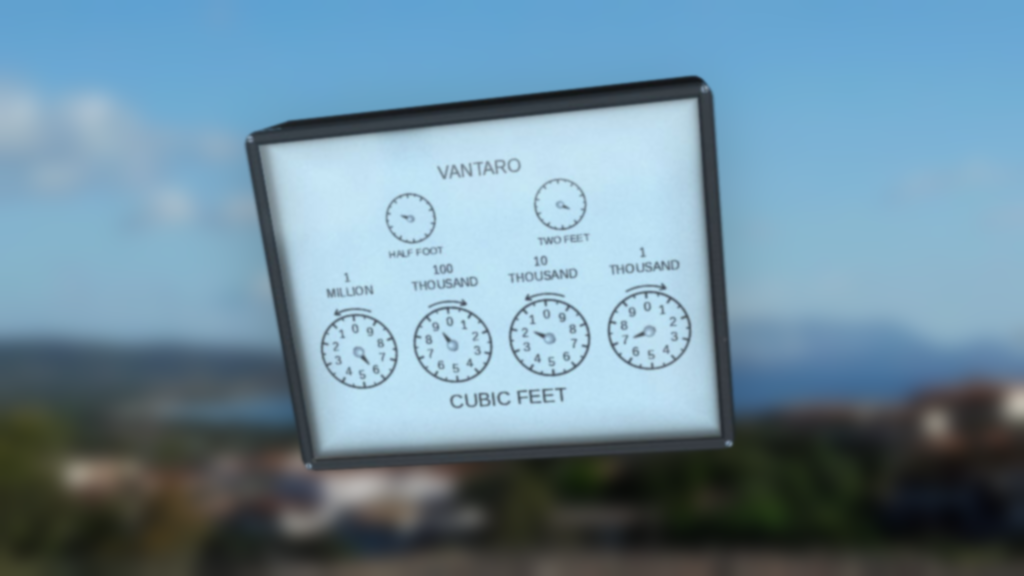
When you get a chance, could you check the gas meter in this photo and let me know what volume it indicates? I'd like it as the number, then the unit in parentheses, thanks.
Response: 591700 (ft³)
